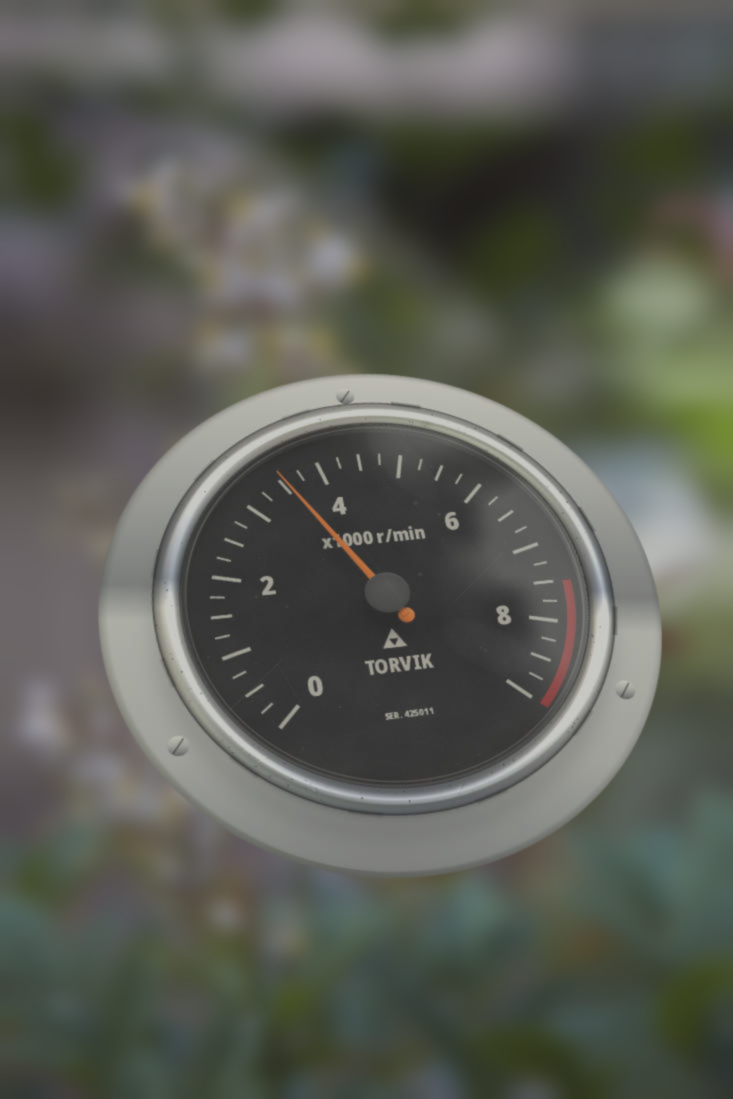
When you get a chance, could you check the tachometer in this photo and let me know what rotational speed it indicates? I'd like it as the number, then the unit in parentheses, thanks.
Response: 3500 (rpm)
